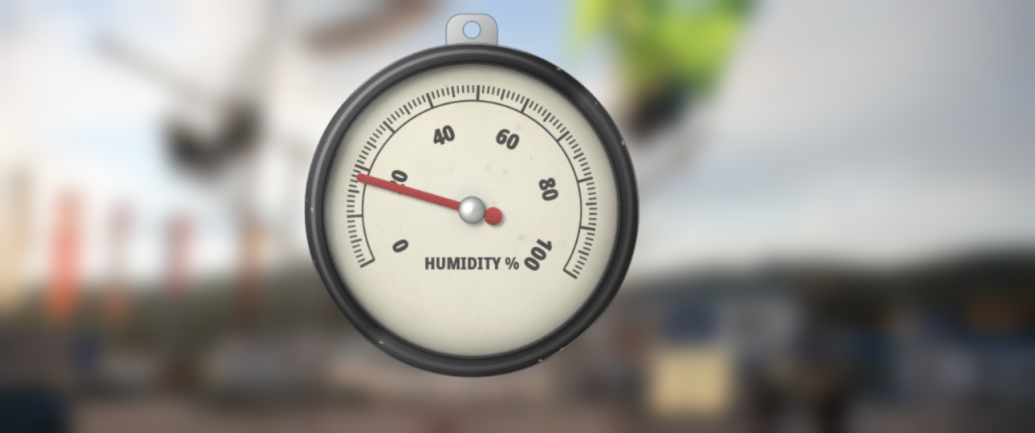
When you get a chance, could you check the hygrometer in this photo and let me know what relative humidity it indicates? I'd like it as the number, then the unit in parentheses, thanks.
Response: 18 (%)
